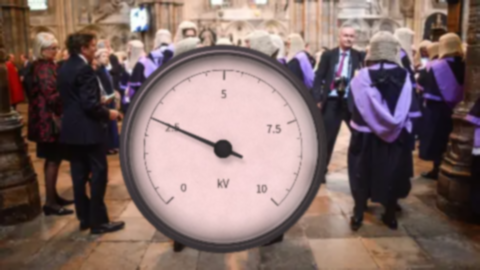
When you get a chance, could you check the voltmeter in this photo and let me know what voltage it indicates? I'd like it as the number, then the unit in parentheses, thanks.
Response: 2.5 (kV)
